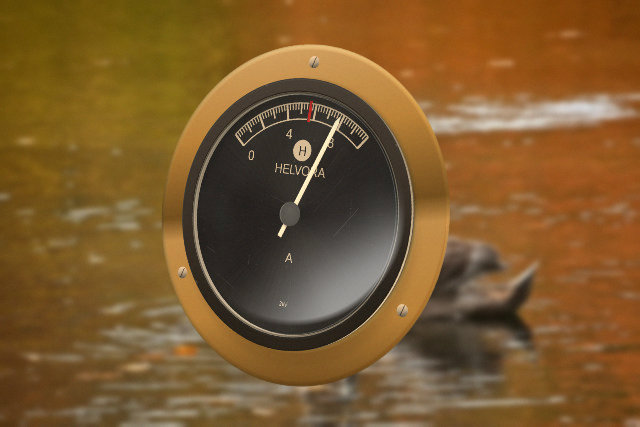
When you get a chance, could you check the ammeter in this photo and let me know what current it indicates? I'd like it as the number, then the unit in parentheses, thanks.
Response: 8 (A)
